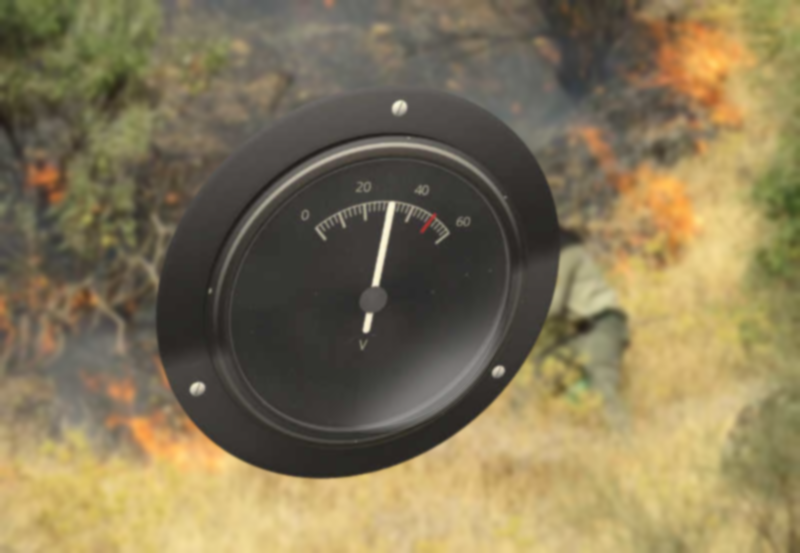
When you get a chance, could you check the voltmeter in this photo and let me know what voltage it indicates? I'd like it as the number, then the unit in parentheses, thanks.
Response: 30 (V)
